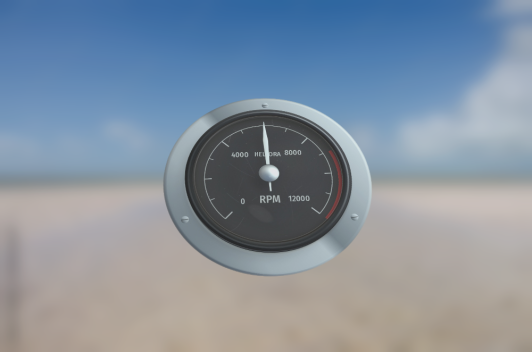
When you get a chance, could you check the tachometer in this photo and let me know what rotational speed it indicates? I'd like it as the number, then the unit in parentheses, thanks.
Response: 6000 (rpm)
